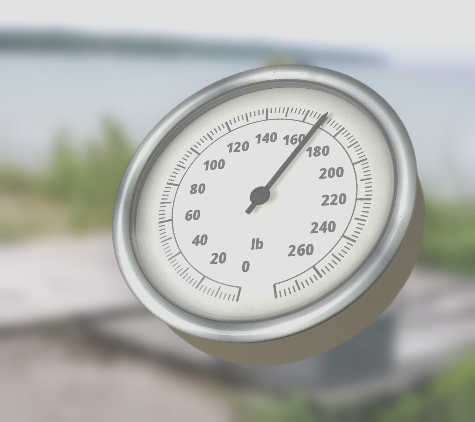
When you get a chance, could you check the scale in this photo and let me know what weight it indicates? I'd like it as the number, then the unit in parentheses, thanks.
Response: 170 (lb)
